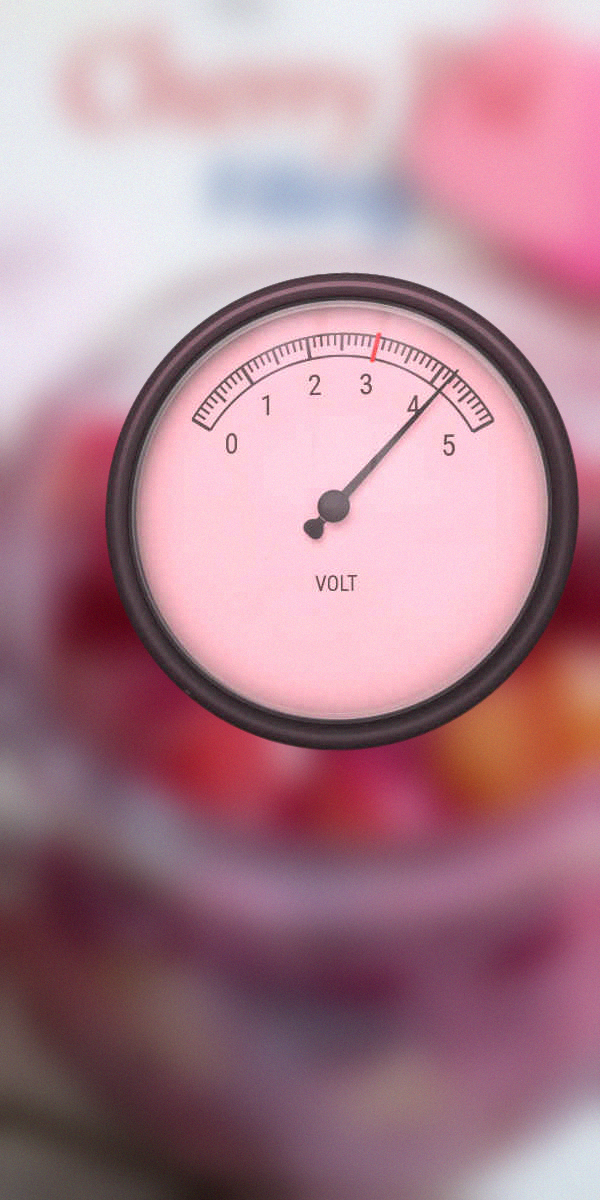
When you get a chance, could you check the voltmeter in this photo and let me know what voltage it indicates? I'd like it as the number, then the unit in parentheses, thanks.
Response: 4.2 (V)
